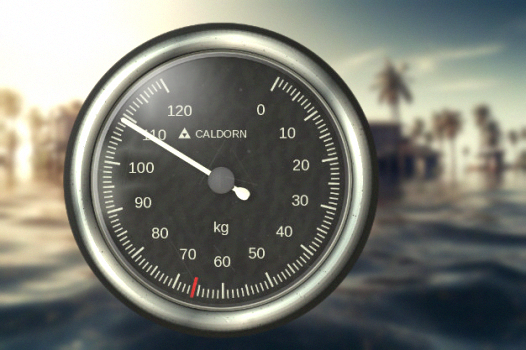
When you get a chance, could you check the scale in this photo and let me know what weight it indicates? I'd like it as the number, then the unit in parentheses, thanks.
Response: 109 (kg)
